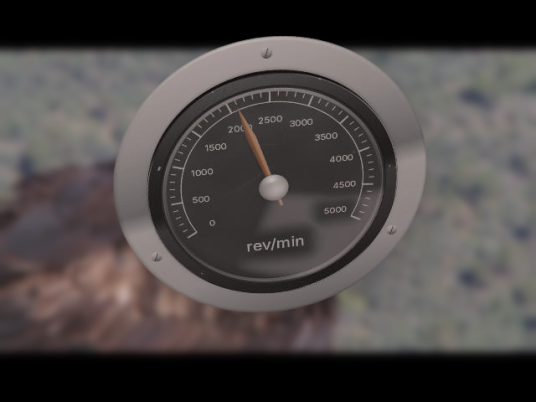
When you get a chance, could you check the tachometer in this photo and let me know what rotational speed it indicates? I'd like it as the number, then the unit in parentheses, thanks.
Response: 2100 (rpm)
